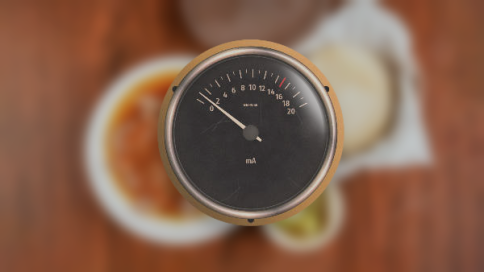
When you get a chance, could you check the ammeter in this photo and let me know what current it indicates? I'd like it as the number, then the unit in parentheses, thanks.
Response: 1 (mA)
